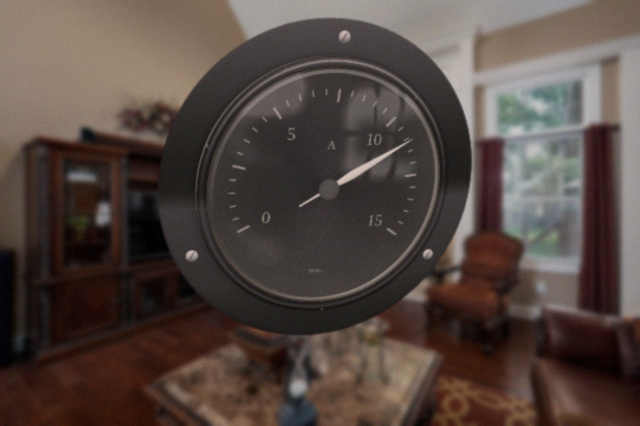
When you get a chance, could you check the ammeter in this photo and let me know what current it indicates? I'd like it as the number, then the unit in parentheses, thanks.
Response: 11 (A)
